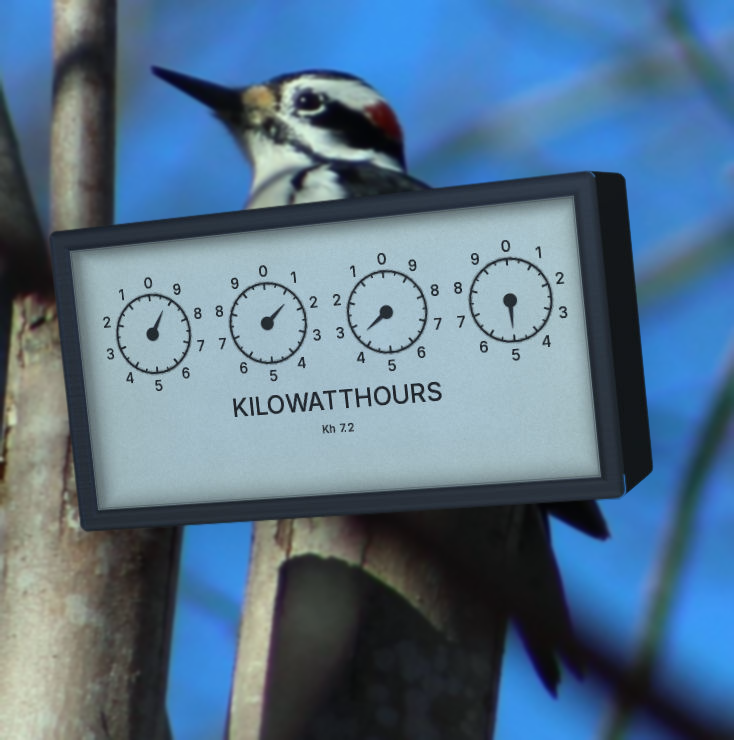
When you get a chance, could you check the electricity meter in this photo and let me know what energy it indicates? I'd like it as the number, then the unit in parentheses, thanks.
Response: 9135 (kWh)
